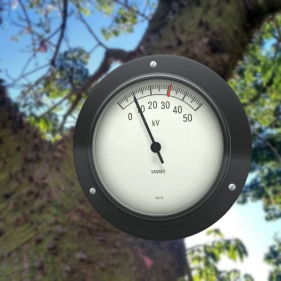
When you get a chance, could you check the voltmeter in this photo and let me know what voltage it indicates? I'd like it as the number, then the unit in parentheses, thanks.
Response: 10 (kV)
